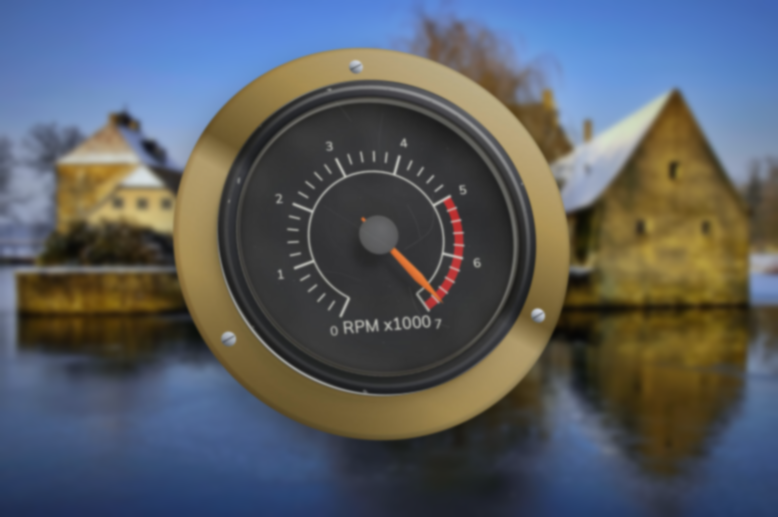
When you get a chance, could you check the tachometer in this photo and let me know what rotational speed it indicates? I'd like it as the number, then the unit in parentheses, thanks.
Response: 6800 (rpm)
